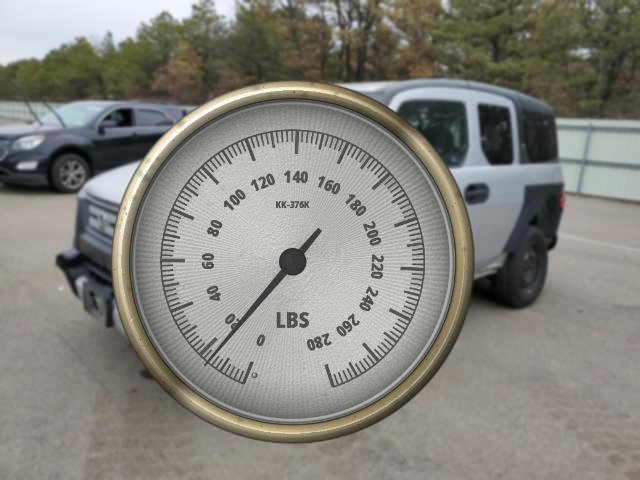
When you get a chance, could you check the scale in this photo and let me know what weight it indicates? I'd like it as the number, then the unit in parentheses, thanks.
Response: 16 (lb)
